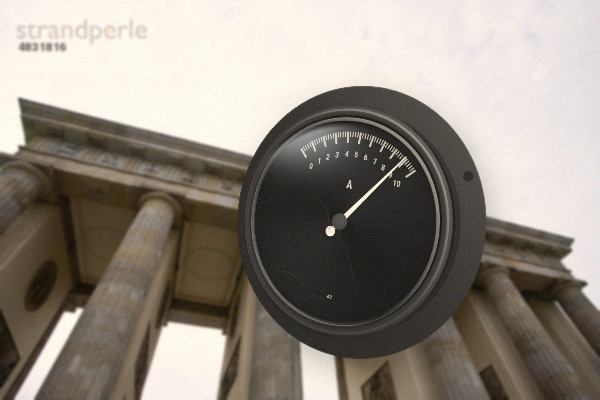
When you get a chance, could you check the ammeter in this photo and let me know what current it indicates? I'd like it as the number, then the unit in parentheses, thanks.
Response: 9 (A)
